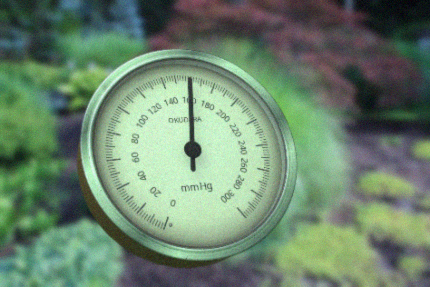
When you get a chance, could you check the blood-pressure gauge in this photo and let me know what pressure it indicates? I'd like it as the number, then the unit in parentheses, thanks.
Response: 160 (mmHg)
